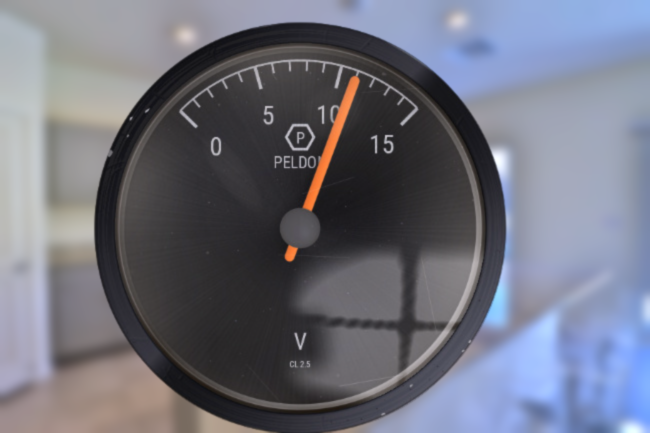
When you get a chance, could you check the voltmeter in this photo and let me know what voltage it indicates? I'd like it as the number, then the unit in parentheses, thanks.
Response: 11 (V)
